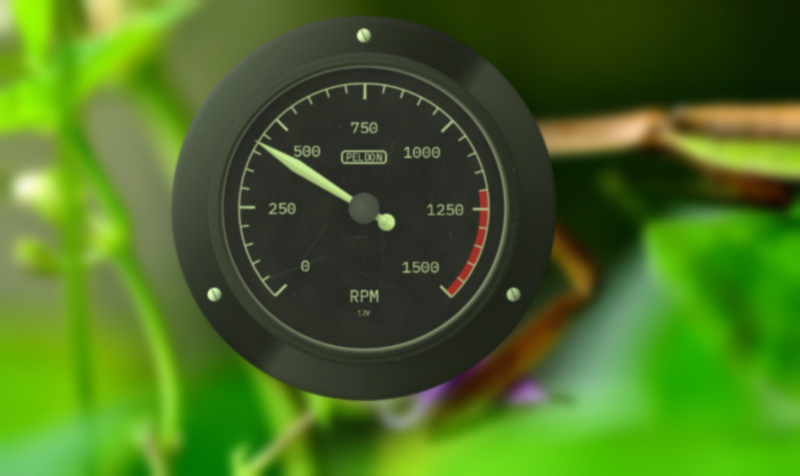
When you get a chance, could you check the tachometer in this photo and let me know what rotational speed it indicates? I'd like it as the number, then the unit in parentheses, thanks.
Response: 425 (rpm)
